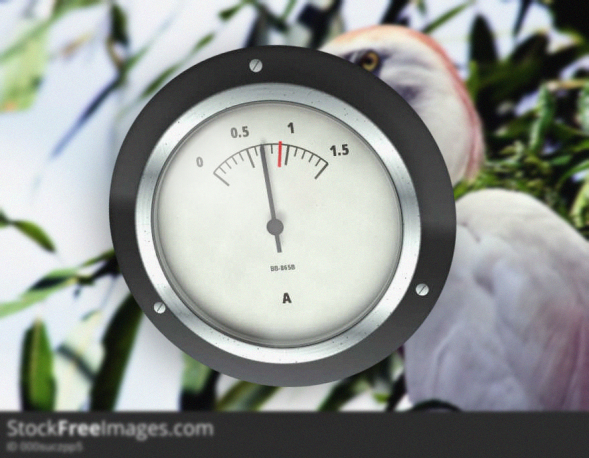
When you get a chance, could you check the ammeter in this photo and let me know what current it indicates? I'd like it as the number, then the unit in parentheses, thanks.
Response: 0.7 (A)
